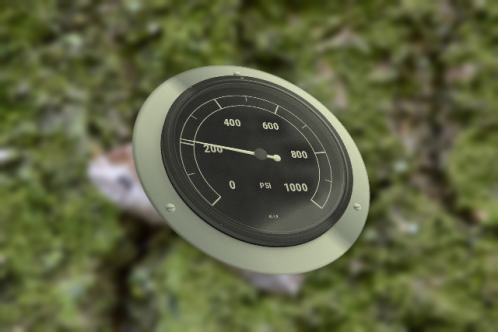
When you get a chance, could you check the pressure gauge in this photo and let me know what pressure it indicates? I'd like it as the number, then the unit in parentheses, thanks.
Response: 200 (psi)
